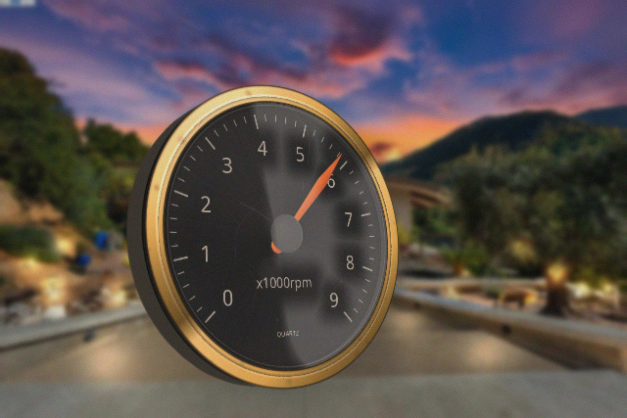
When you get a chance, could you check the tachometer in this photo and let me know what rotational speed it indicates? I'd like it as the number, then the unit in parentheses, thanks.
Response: 5800 (rpm)
